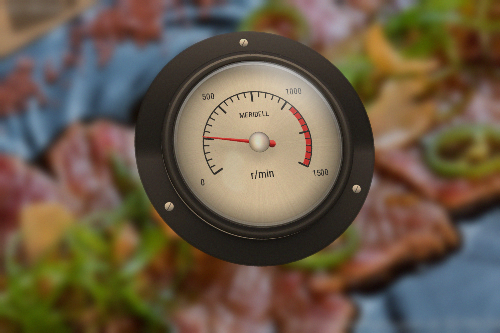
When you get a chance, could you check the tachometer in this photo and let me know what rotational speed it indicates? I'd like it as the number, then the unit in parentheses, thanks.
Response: 250 (rpm)
